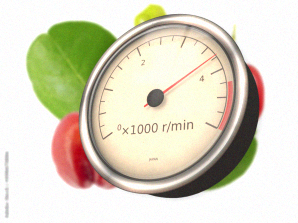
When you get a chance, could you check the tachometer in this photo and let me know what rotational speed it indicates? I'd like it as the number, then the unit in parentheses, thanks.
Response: 3750 (rpm)
